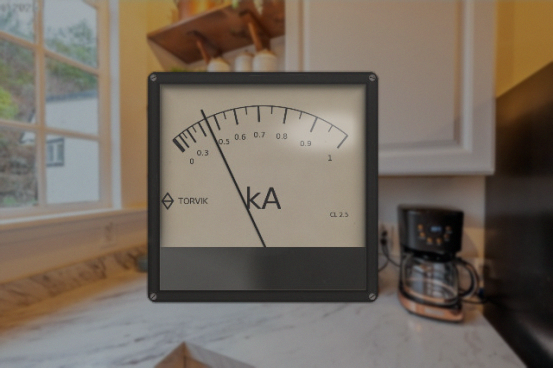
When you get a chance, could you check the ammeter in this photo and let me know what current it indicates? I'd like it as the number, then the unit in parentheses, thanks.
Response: 0.45 (kA)
